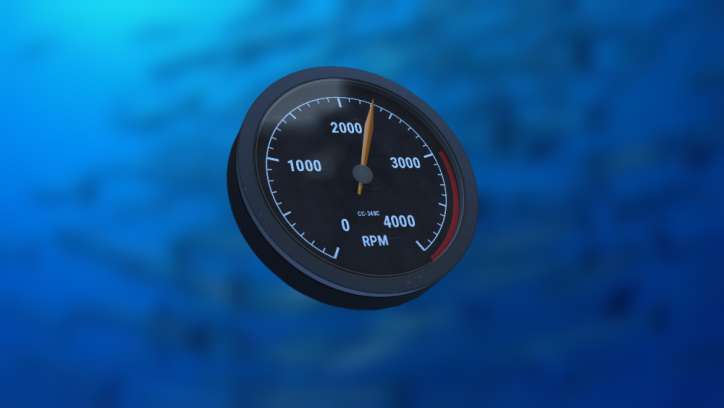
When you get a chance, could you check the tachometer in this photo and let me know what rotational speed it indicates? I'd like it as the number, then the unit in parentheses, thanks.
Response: 2300 (rpm)
